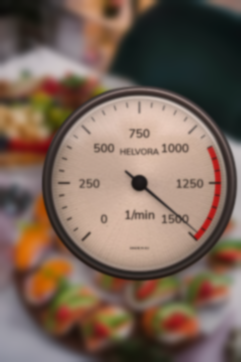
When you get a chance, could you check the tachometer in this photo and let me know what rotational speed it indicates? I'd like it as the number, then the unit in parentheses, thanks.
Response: 1475 (rpm)
